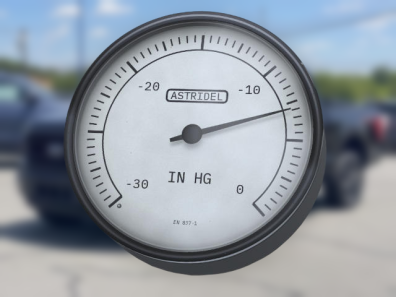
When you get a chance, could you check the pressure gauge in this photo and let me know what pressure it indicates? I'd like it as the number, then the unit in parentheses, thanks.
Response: -7 (inHg)
